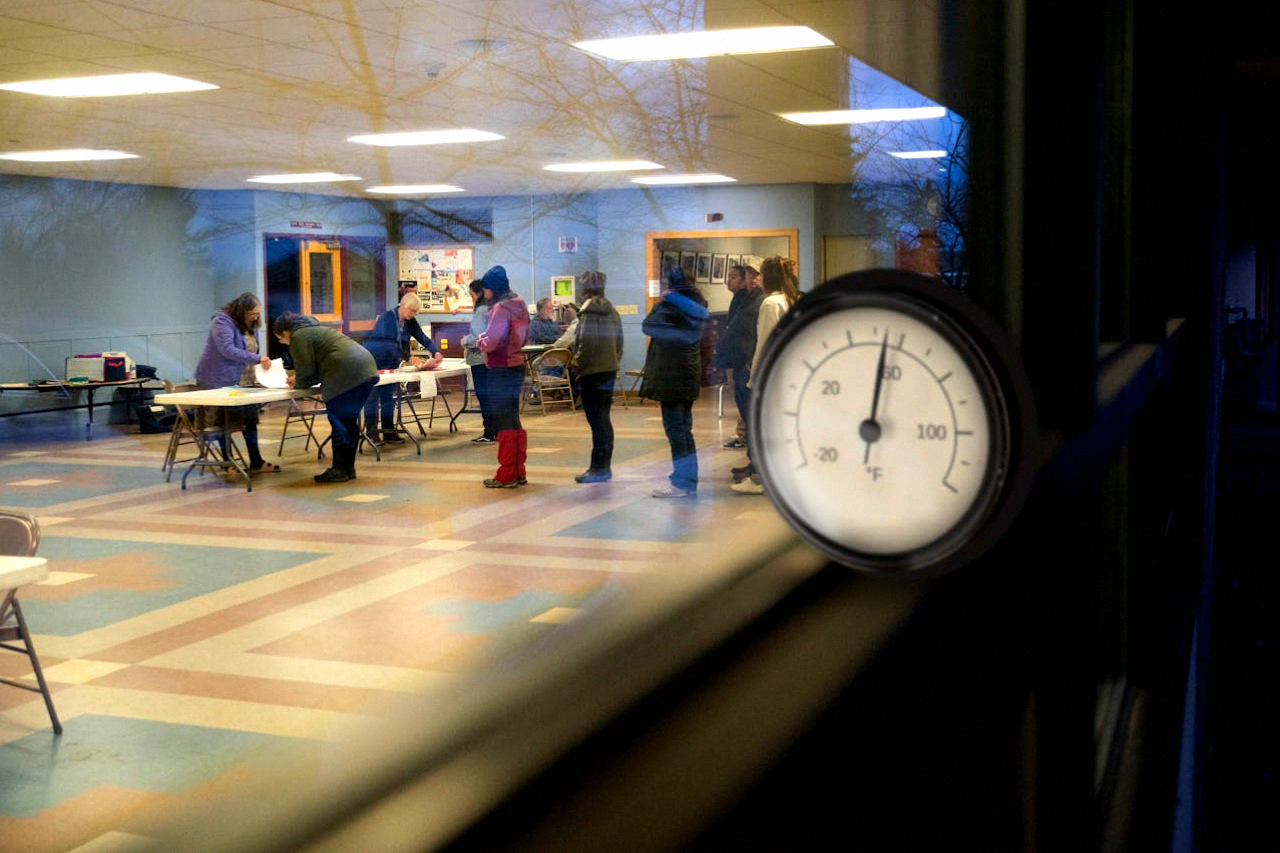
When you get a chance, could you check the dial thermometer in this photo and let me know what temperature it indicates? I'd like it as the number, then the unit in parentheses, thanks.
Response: 55 (°F)
